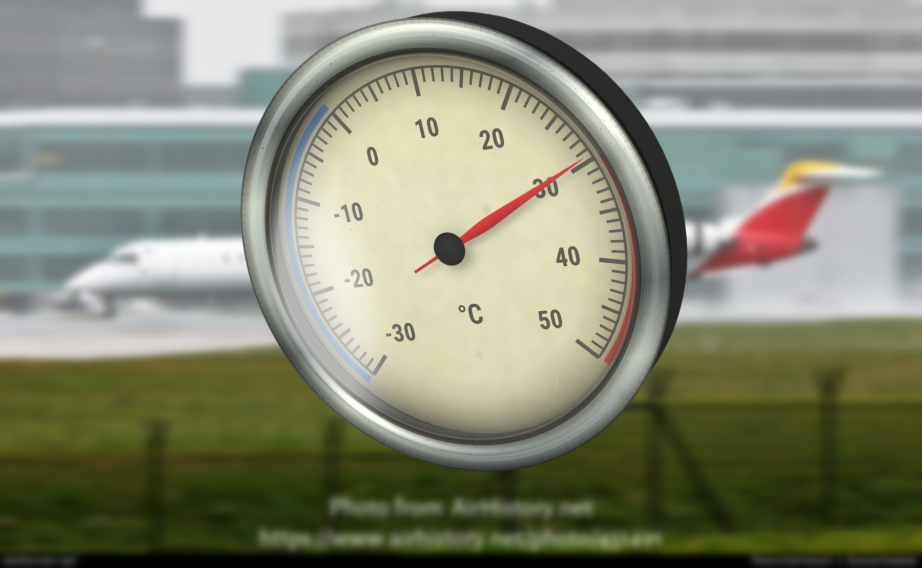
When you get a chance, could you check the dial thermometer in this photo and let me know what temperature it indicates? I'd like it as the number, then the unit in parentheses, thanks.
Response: 29.5 (°C)
